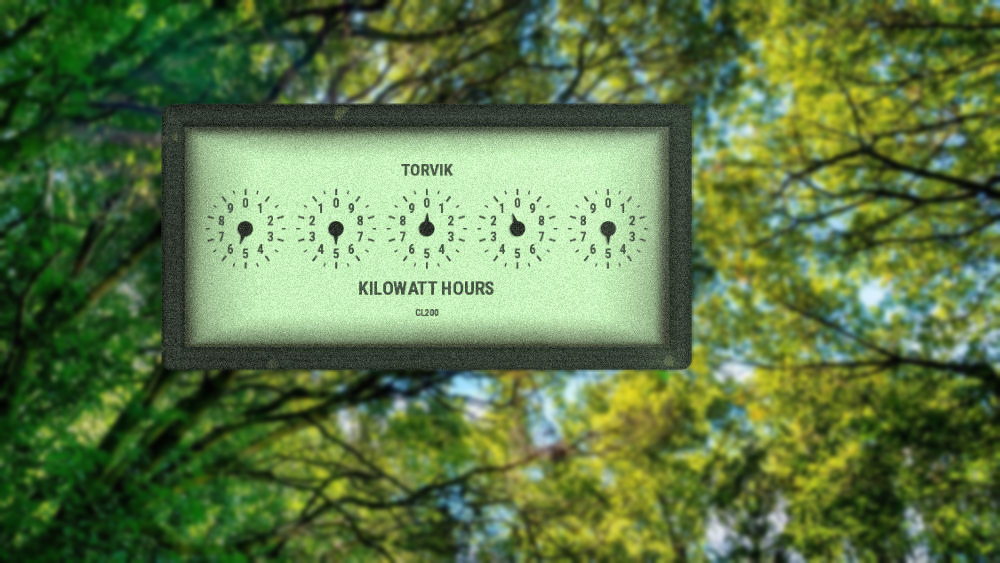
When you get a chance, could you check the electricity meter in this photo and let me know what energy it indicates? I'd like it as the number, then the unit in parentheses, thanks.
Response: 55005 (kWh)
